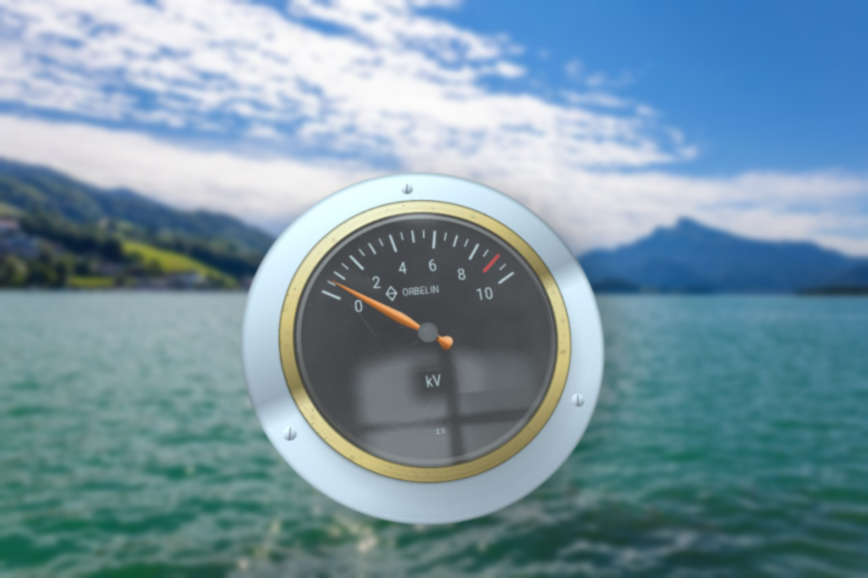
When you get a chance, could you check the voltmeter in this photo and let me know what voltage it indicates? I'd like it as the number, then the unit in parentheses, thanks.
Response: 0.5 (kV)
